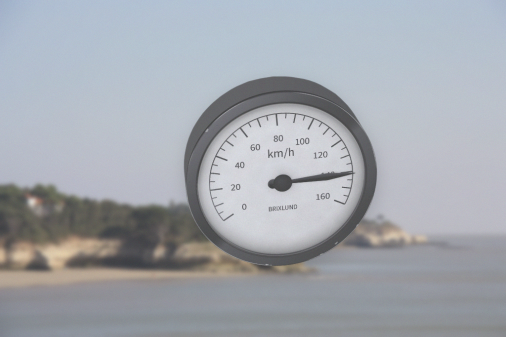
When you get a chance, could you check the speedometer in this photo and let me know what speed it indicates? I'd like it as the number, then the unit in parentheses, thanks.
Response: 140 (km/h)
